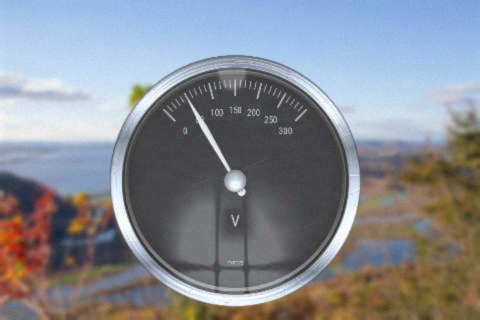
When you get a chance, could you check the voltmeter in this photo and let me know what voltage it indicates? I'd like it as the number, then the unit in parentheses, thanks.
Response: 50 (V)
